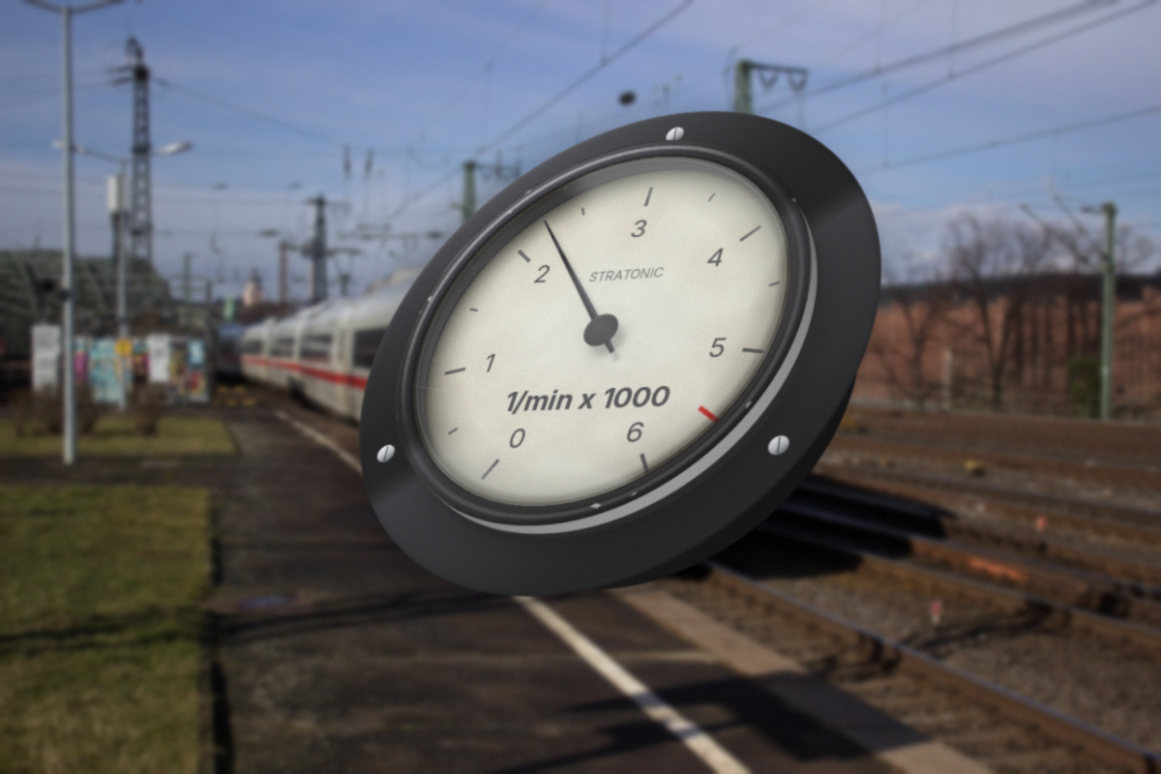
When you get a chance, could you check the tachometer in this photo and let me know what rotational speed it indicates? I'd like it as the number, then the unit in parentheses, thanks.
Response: 2250 (rpm)
